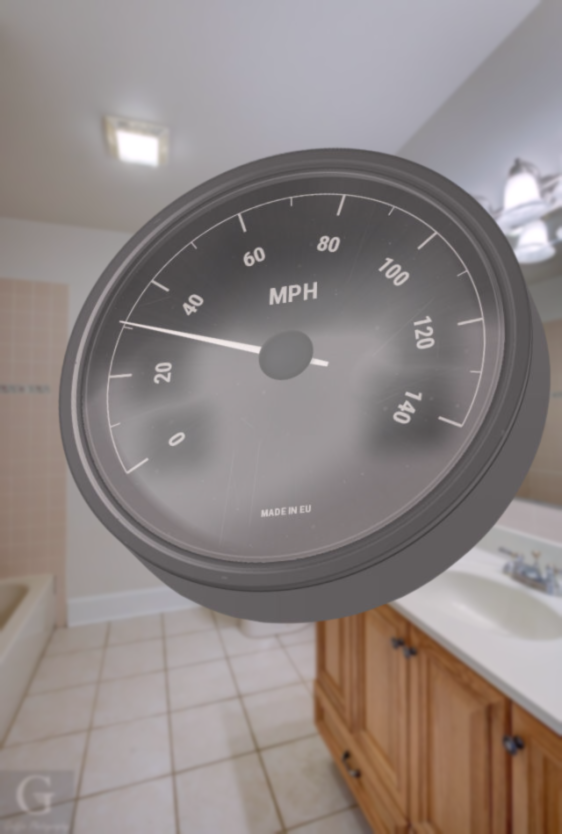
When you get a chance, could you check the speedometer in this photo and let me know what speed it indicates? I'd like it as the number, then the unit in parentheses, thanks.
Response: 30 (mph)
